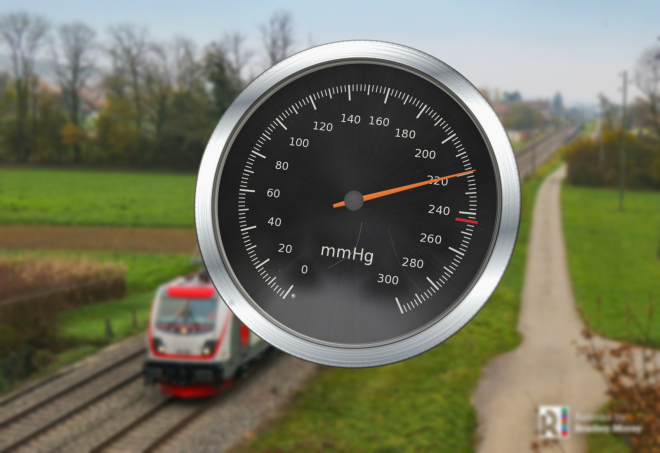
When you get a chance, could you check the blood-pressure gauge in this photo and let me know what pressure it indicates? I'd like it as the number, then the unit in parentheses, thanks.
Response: 220 (mmHg)
